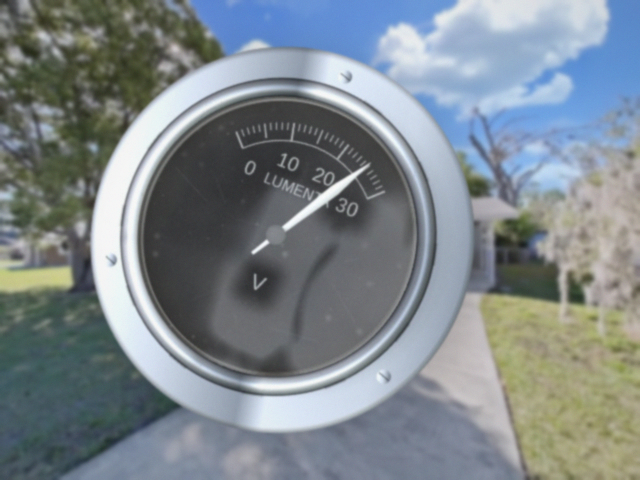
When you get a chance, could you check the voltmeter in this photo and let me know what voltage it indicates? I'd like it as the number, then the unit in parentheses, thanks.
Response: 25 (V)
